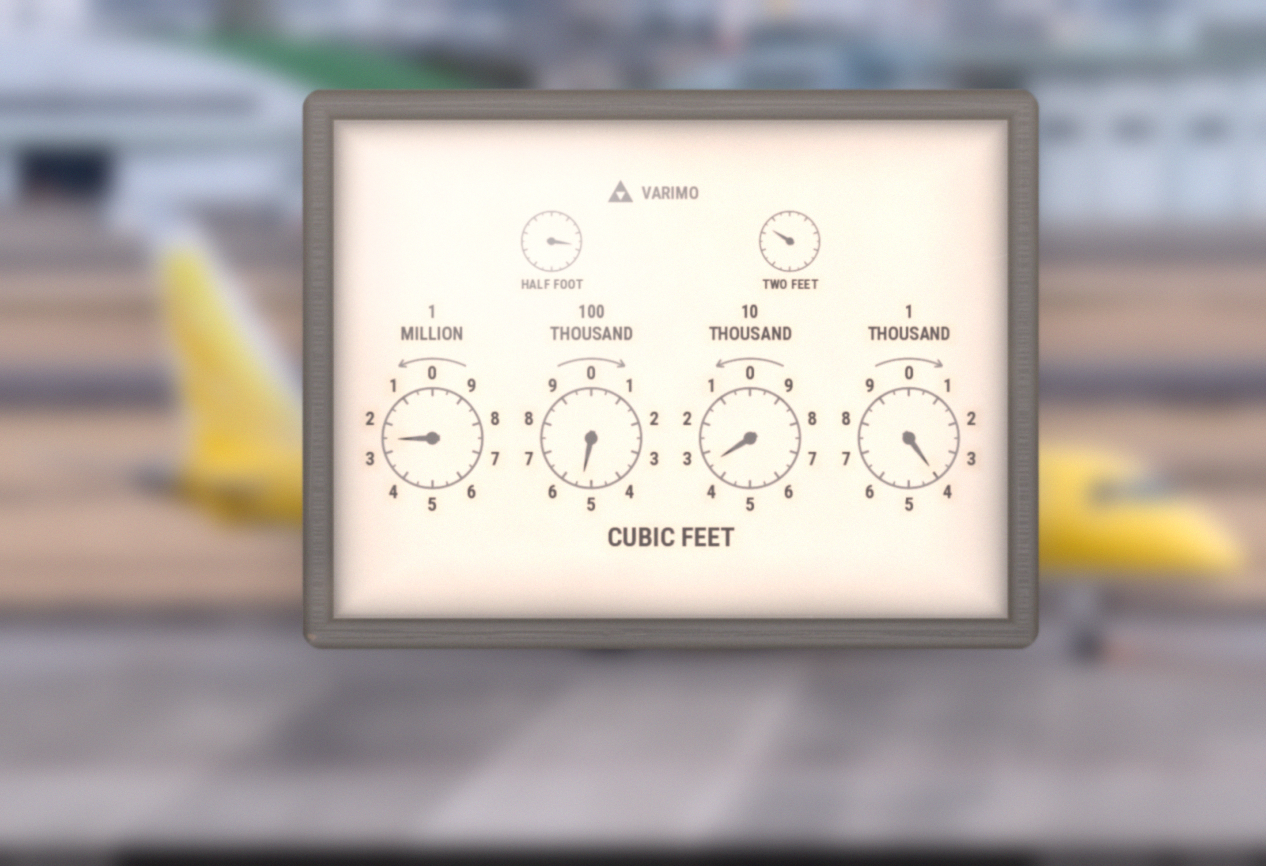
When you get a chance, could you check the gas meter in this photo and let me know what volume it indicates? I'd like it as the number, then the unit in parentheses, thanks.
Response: 253400 (ft³)
